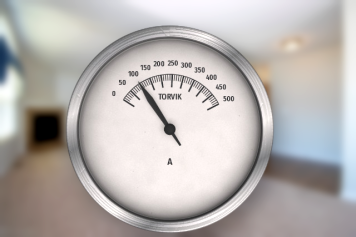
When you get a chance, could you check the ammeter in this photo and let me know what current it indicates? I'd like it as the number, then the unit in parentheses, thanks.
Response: 100 (A)
